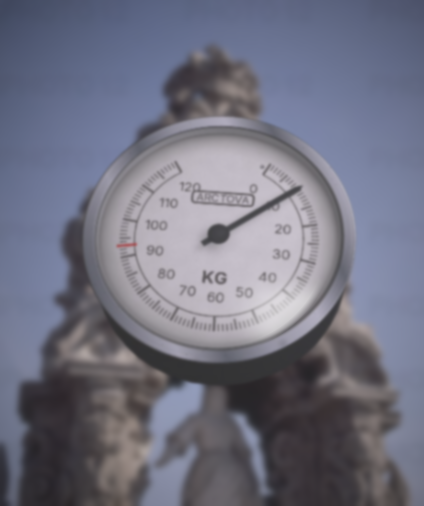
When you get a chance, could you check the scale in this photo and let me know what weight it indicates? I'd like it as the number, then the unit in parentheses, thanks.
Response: 10 (kg)
